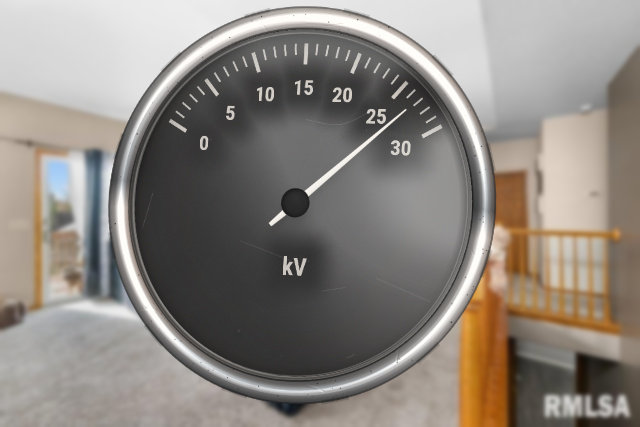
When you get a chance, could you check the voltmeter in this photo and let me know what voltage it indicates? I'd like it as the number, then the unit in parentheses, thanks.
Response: 27 (kV)
